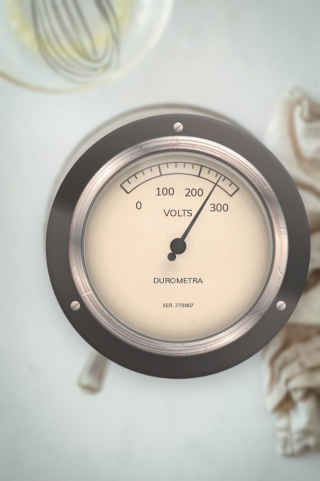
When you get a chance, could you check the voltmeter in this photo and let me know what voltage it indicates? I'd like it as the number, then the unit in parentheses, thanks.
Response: 250 (V)
